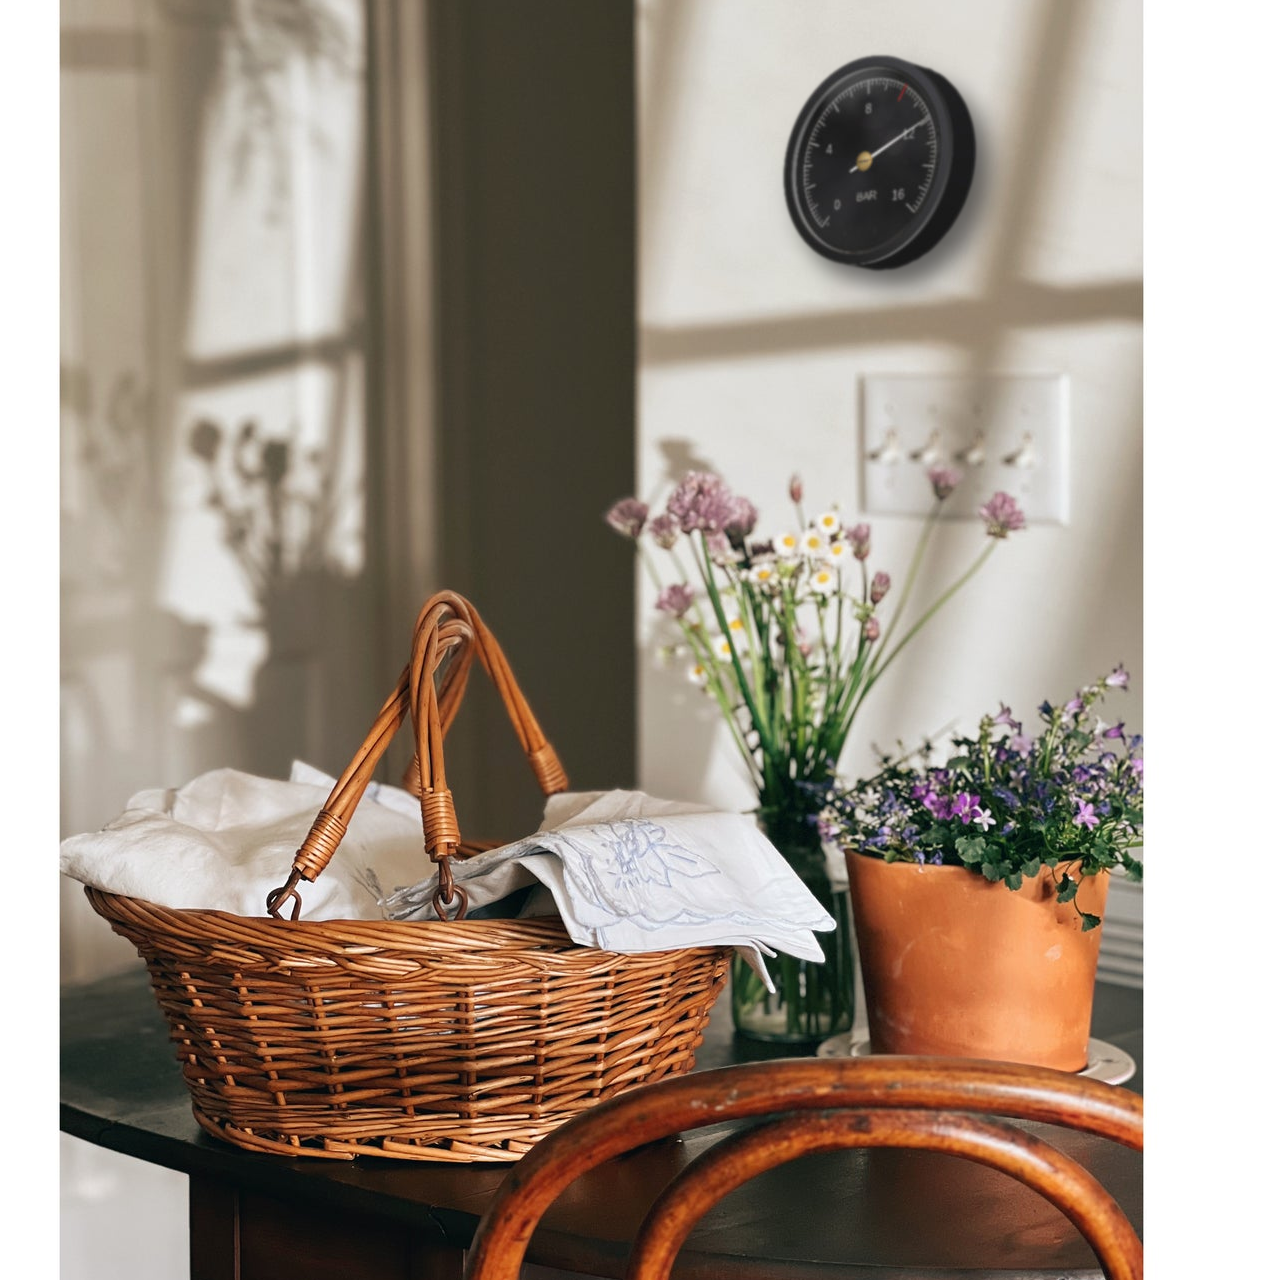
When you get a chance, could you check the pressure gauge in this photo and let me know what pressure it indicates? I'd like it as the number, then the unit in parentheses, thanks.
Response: 12 (bar)
